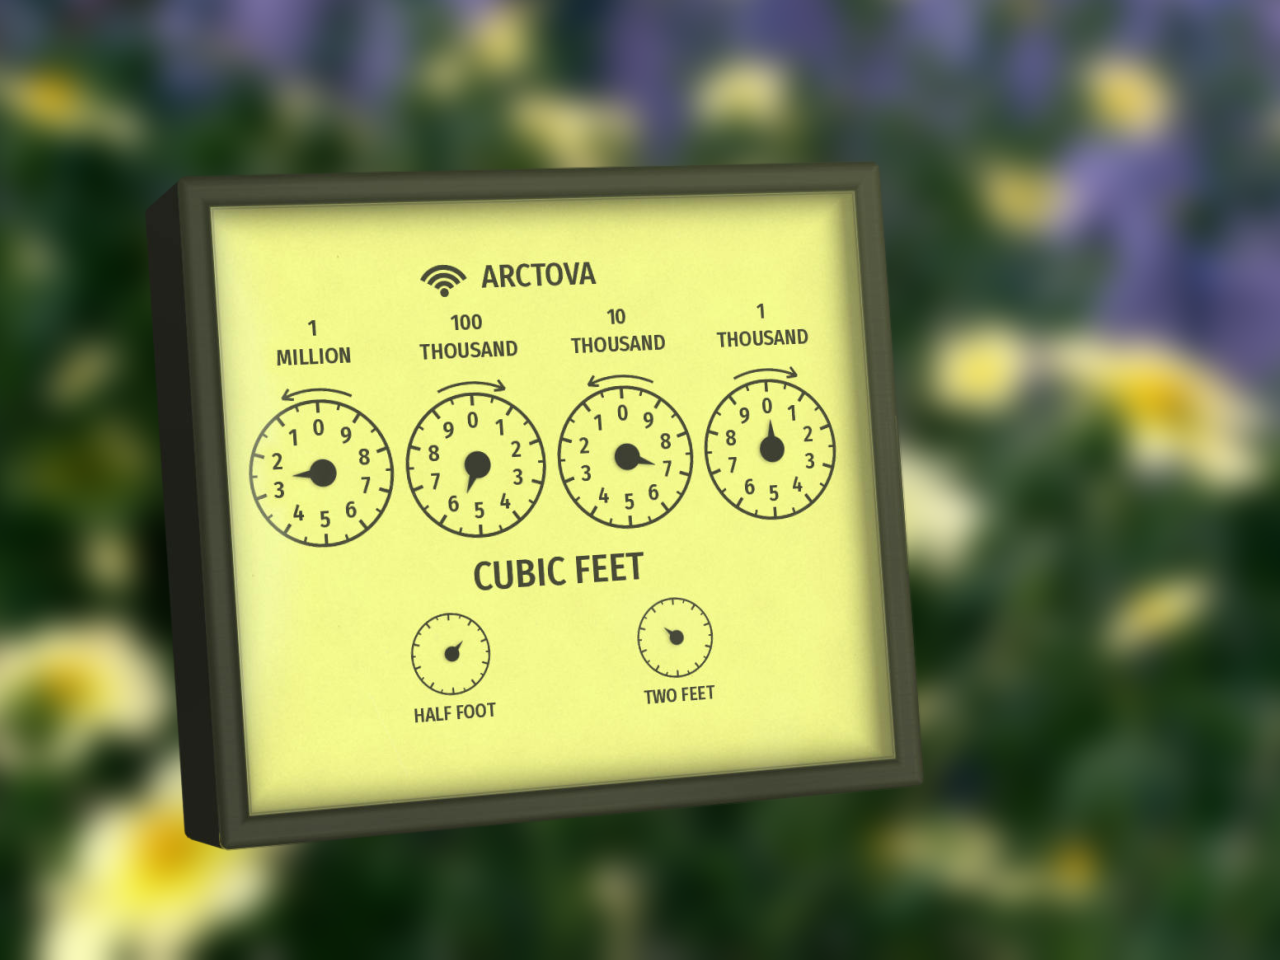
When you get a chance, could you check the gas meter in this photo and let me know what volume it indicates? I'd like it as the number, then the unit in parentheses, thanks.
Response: 257000 (ft³)
